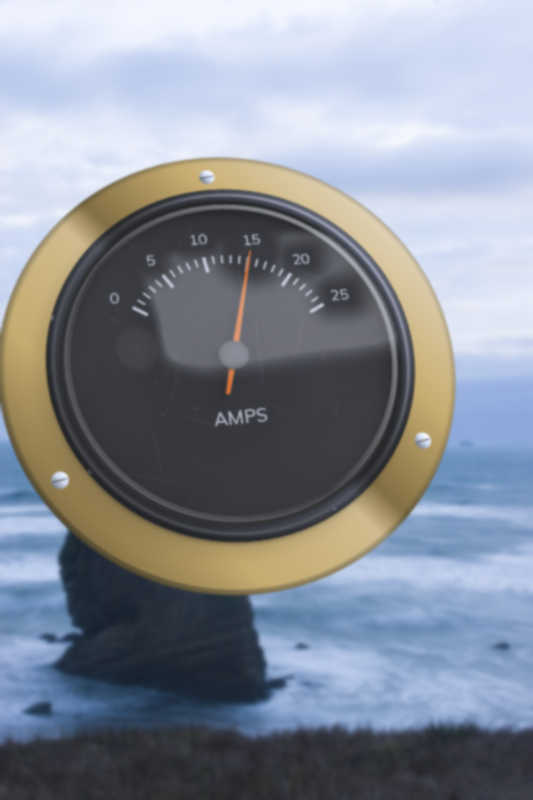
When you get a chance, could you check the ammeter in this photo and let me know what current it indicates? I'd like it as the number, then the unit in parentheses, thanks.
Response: 15 (A)
